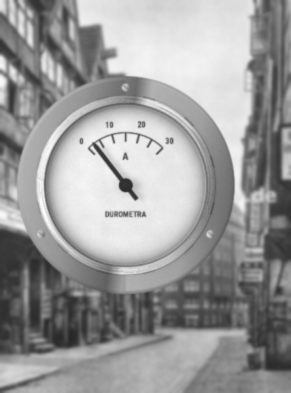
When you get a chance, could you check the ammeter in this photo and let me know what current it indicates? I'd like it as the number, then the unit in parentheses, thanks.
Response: 2.5 (A)
